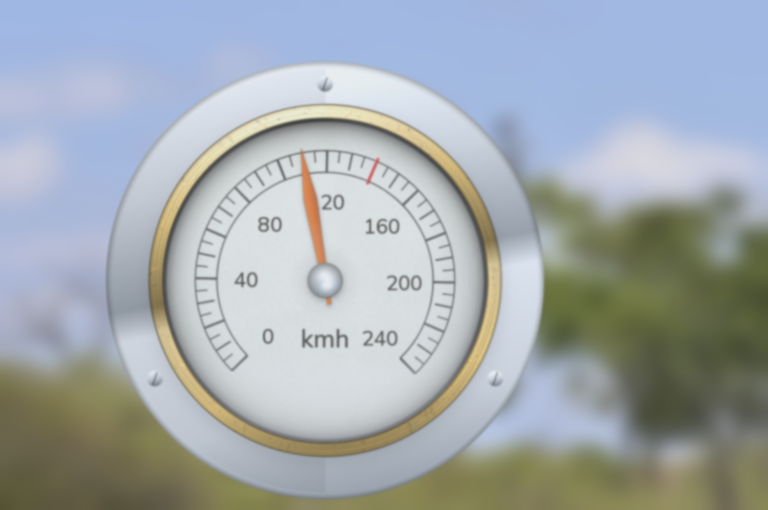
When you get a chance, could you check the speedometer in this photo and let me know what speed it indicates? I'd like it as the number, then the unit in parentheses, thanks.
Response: 110 (km/h)
